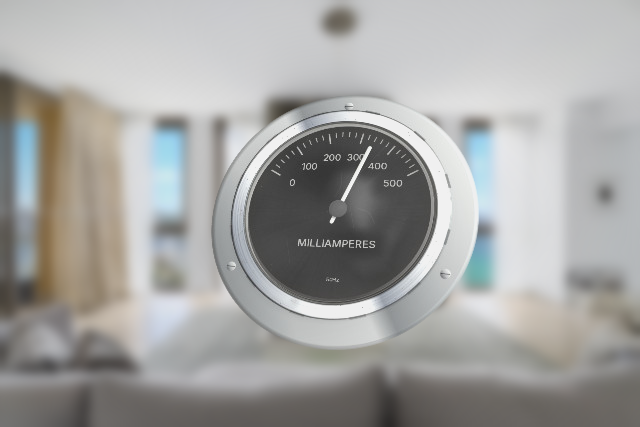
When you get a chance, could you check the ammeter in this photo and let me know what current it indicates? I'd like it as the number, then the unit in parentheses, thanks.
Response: 340 (mA)
